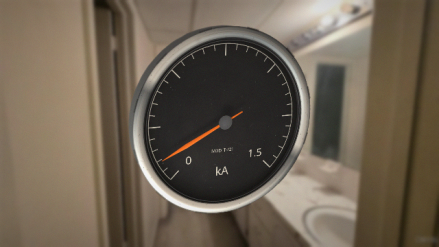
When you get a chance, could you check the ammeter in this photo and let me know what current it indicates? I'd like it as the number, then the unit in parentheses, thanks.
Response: 0.1 (kA)
